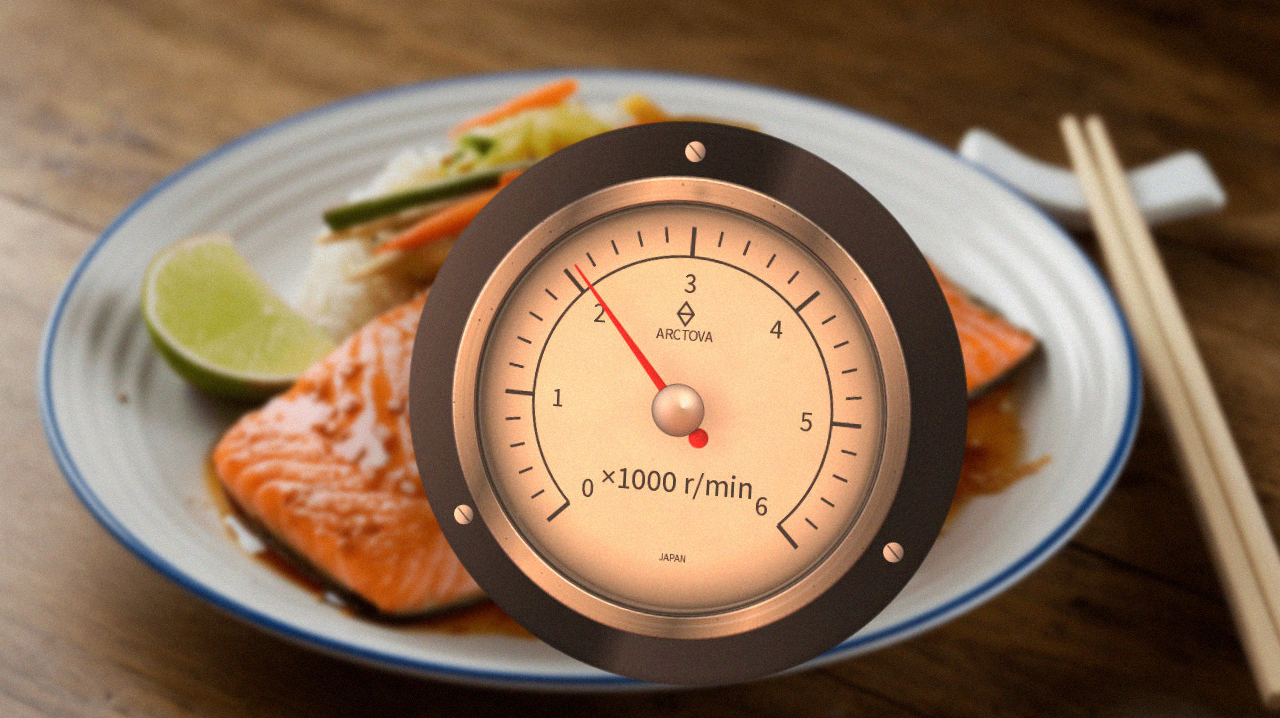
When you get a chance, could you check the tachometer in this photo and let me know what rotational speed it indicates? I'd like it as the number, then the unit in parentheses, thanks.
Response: 2100 (rpm)
